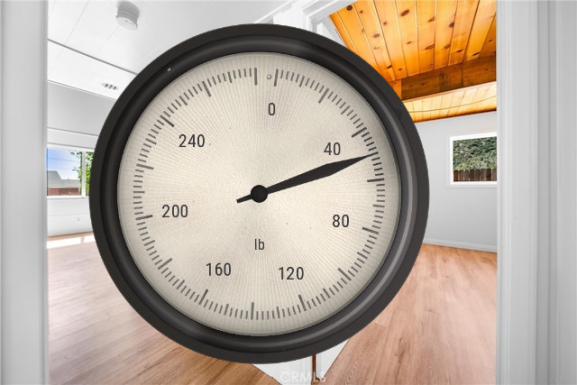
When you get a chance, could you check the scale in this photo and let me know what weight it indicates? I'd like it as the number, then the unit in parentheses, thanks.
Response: 50 (lb)
